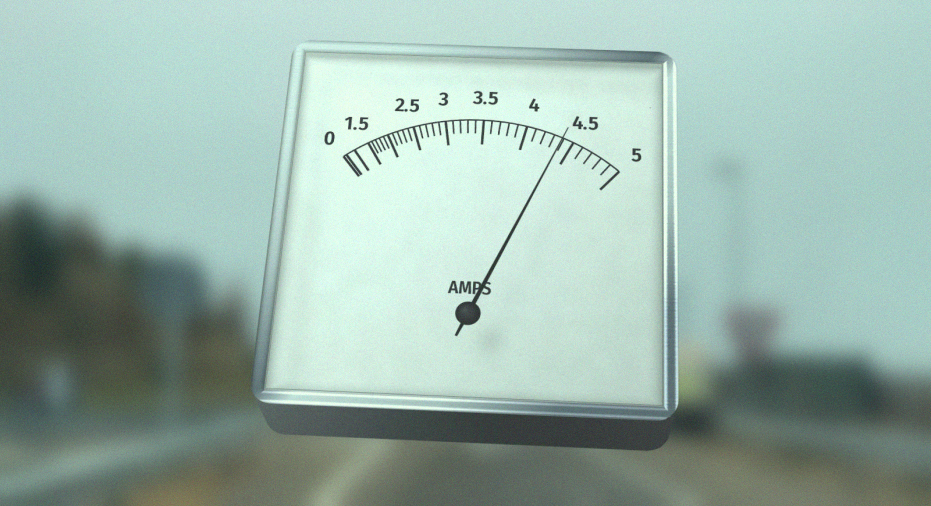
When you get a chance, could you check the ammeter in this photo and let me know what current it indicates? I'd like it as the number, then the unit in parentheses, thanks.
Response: 4.4 (A)
